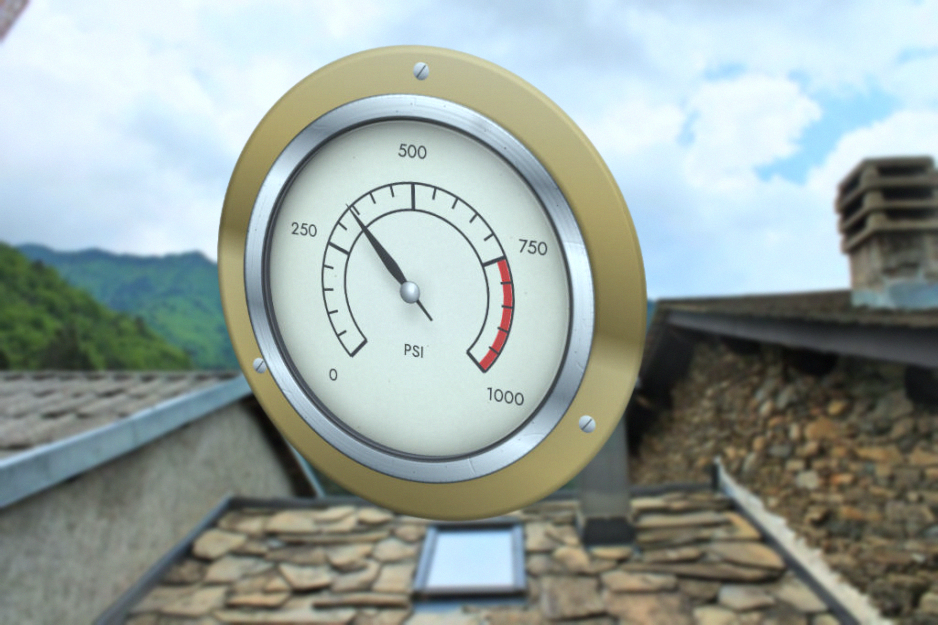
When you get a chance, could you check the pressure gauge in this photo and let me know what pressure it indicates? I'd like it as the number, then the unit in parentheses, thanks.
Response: 350 (psi)
